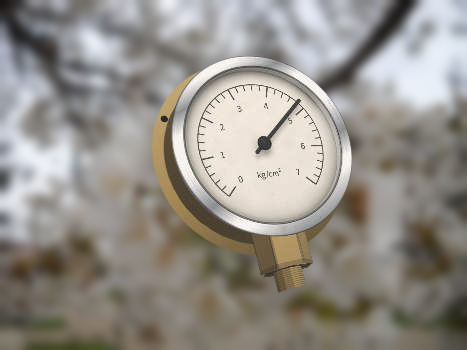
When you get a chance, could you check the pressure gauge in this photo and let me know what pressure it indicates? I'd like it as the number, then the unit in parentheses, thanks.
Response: 4.8 (kg/cm²)
